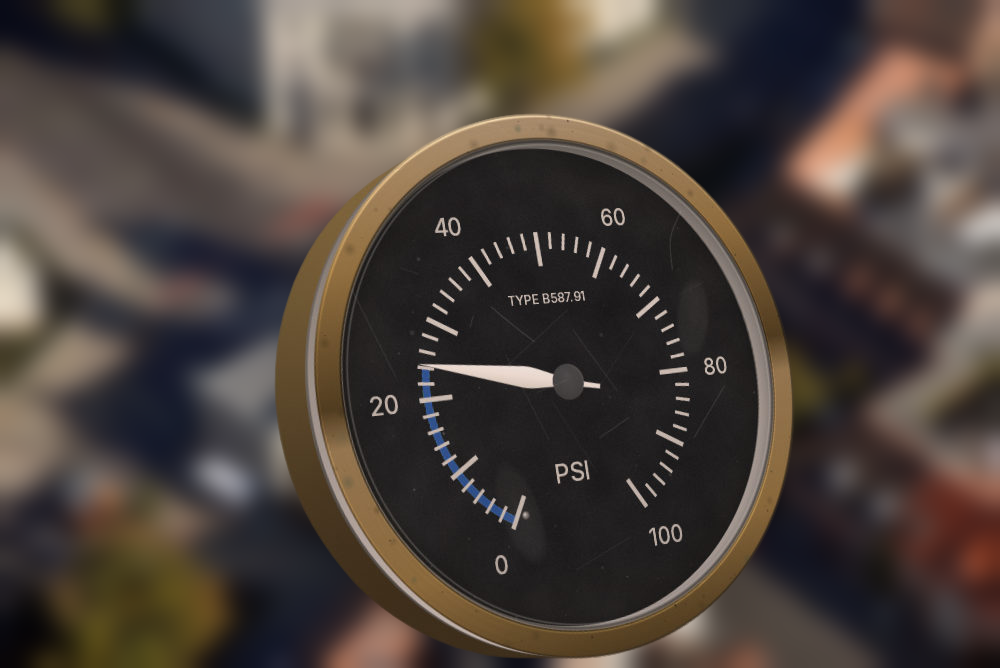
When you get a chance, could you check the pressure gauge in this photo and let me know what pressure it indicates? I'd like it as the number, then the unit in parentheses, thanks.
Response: 24 (psi)
